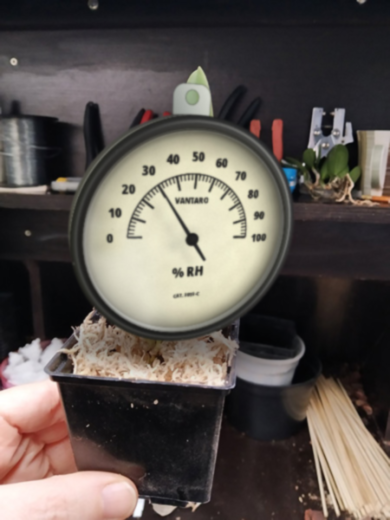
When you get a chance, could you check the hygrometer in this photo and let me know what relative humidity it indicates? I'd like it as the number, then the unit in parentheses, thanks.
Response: 30 (%)
